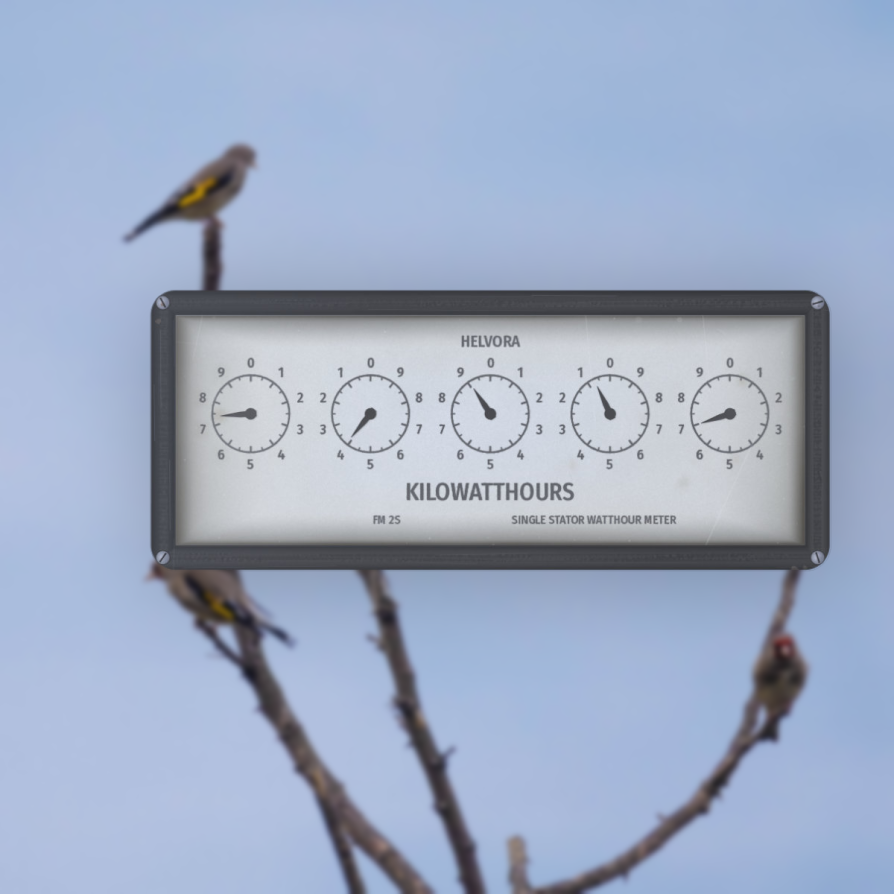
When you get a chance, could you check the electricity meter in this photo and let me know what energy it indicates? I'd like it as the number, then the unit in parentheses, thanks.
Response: 73907 (kWh)
